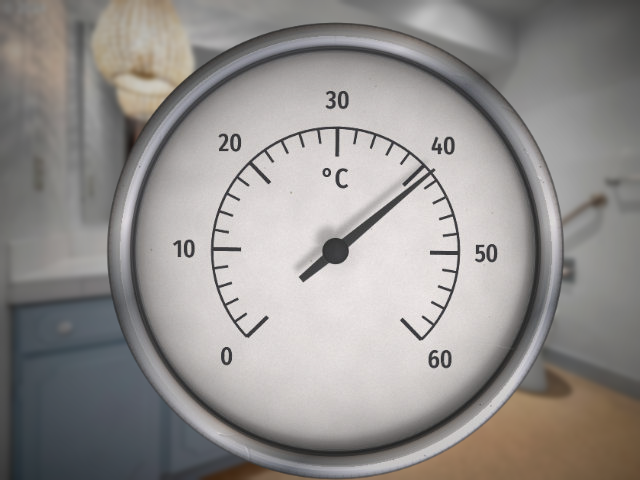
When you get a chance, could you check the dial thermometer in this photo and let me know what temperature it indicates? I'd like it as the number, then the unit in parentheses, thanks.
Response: 41 (°C)
